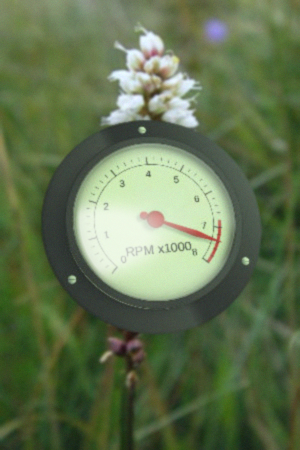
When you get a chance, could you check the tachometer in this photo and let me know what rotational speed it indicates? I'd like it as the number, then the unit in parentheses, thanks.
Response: 7400 (rpm)
